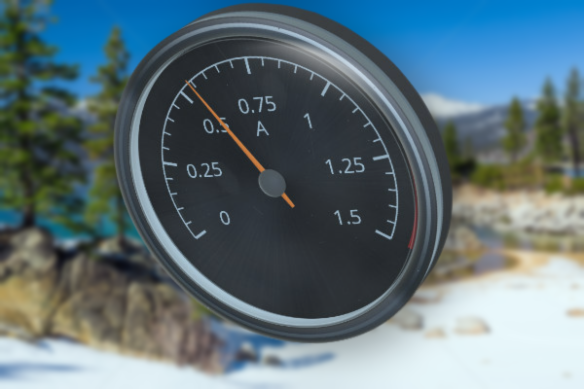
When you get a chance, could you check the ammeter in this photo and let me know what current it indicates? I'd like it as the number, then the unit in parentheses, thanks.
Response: 0.55 (A)
